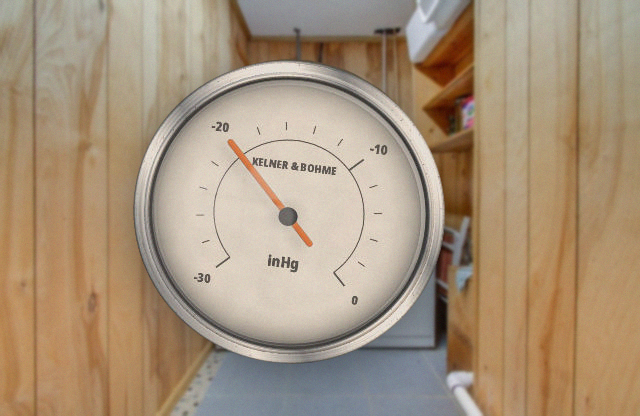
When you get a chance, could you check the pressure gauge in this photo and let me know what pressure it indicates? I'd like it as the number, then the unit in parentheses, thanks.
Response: -20 (inHg)
